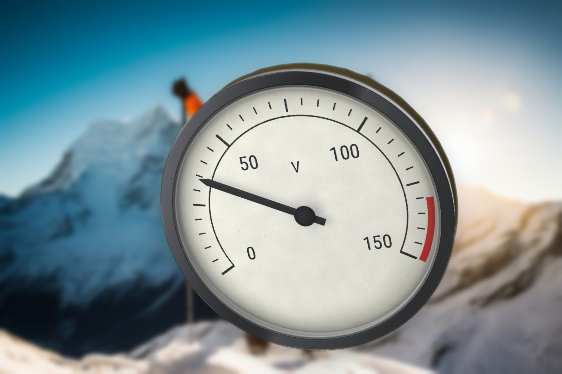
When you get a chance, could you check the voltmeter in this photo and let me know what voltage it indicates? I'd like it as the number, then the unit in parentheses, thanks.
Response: 35 (V)
